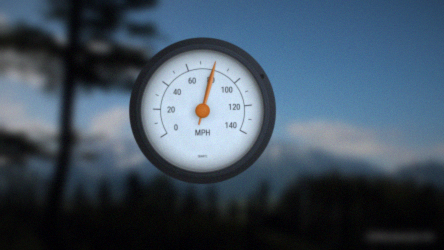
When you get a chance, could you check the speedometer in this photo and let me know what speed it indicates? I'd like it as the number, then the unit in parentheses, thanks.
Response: 80 (mph)
